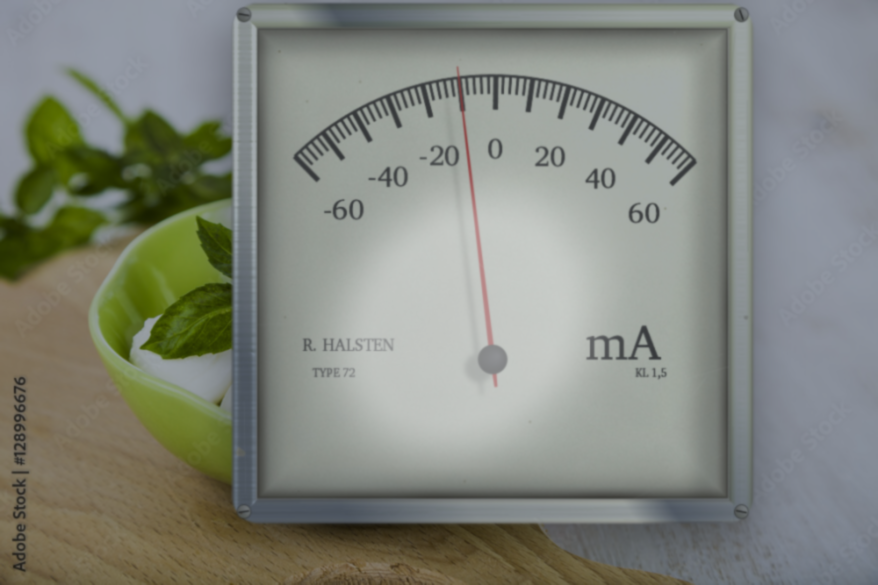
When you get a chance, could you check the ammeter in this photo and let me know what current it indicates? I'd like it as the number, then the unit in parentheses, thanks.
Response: -10 (mA)
